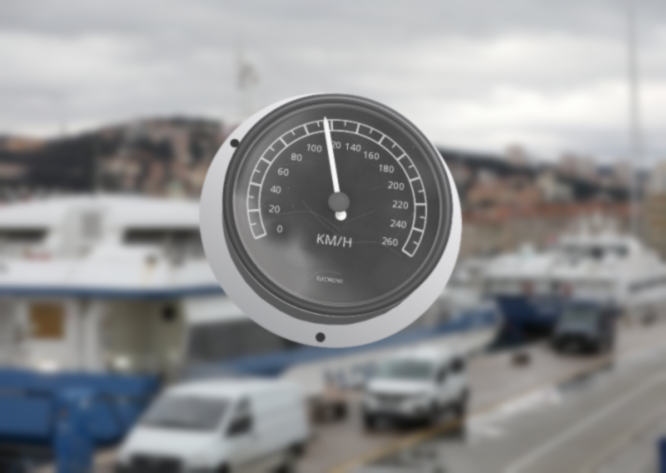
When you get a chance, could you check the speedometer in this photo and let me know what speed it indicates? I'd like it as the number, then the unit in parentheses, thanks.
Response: 115 (km/h)
